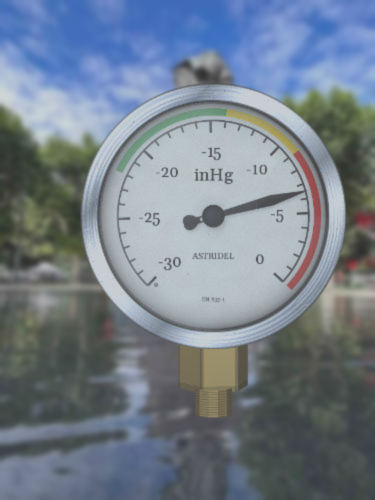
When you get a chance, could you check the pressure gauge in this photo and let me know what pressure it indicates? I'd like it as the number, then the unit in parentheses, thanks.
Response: -6.5 (inHg)
